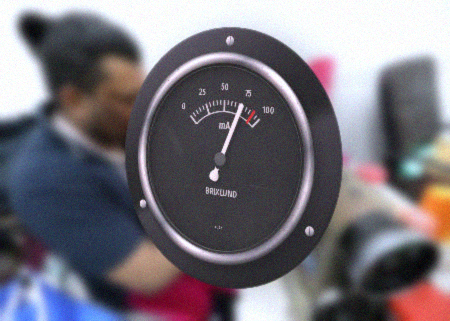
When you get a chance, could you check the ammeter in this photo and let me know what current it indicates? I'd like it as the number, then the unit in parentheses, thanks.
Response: 75 (mA)
